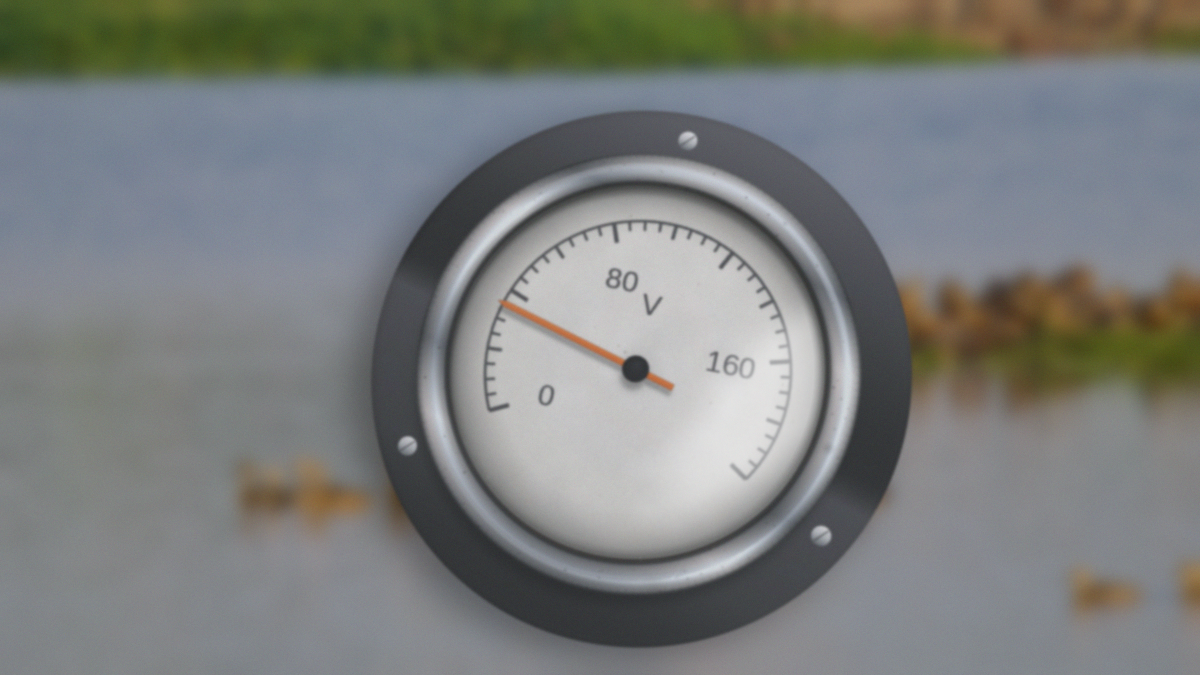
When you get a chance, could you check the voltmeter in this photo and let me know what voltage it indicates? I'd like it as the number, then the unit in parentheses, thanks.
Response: 35 (V)
